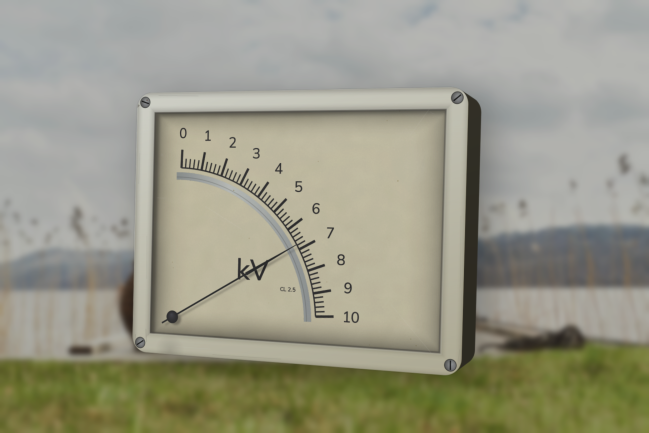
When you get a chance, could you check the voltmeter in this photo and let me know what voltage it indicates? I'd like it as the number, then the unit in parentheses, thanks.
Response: 6.8 (kV)
